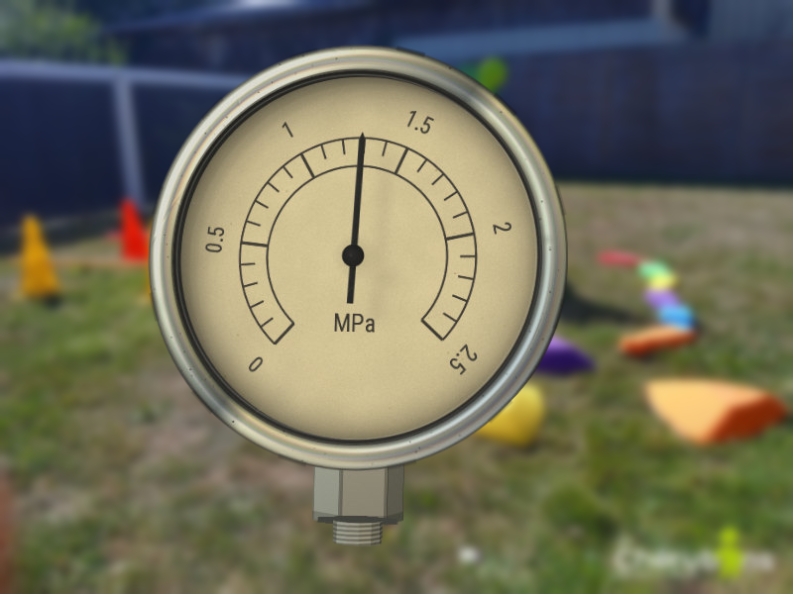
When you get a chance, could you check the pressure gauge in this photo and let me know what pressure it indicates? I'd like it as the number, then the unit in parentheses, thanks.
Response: 1.3 (MPa)
